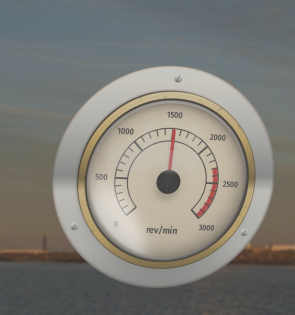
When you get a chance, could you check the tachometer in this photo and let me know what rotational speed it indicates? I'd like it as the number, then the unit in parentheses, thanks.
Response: 1500 (rpm)
